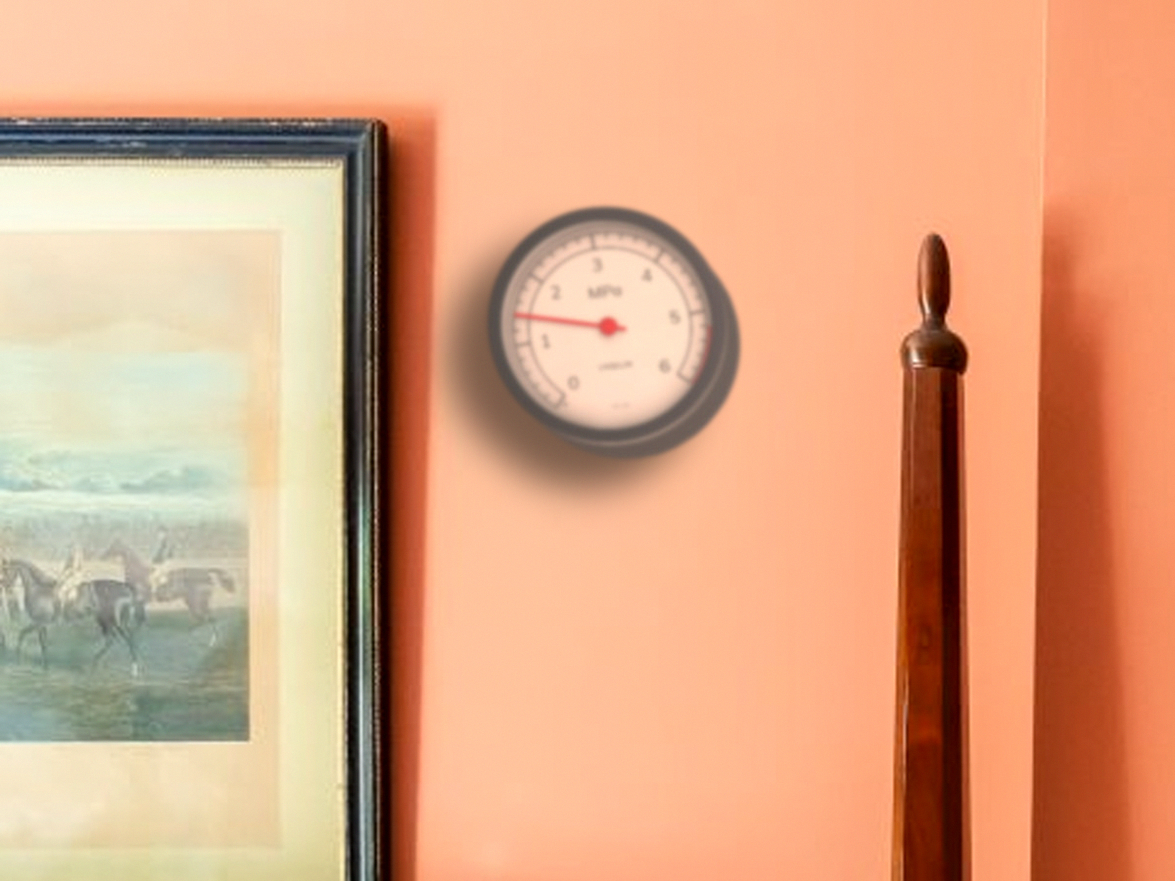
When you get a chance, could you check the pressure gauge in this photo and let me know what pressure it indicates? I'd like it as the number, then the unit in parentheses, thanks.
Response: 1.4 (MPa)
